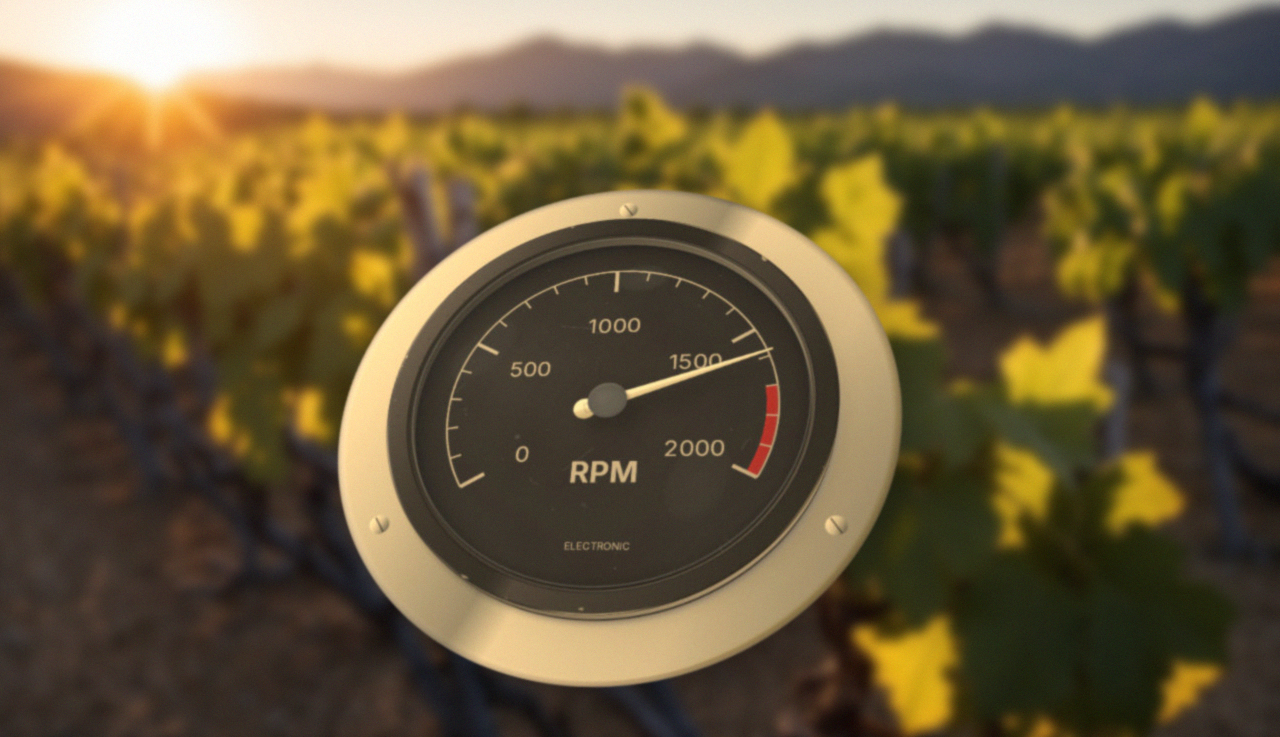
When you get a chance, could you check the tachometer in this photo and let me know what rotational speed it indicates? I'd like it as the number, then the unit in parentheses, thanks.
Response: 1600 (rpm)
